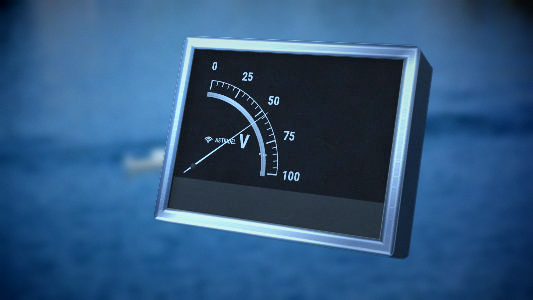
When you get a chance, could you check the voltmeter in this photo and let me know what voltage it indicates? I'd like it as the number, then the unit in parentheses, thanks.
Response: 55 (V)
